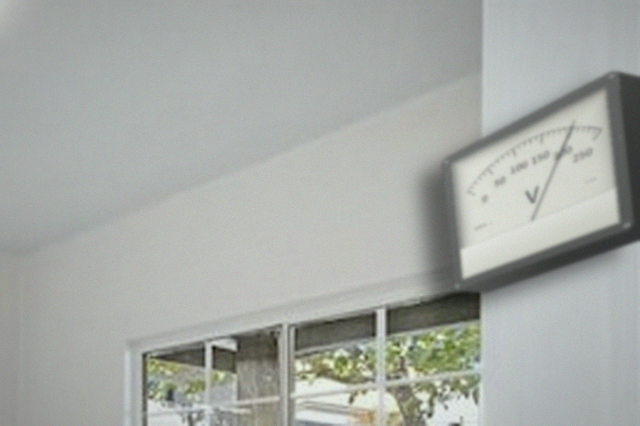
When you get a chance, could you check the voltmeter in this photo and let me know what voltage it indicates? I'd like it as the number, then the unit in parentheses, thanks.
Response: 200 (V)
